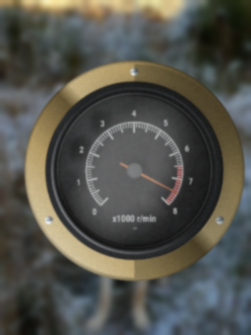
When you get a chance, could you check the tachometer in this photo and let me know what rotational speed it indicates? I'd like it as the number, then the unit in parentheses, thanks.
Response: 7500 (rpm)
